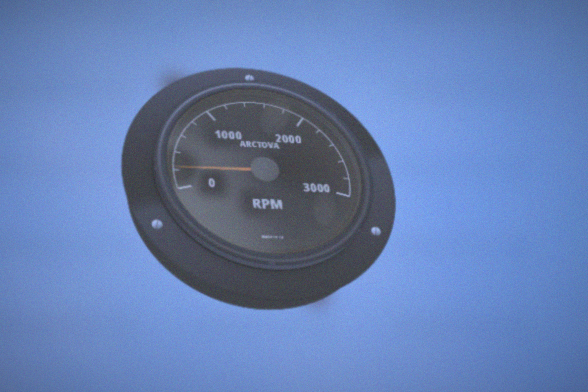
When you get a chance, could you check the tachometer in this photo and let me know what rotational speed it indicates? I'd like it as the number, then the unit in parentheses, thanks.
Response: 200 (rpm)
